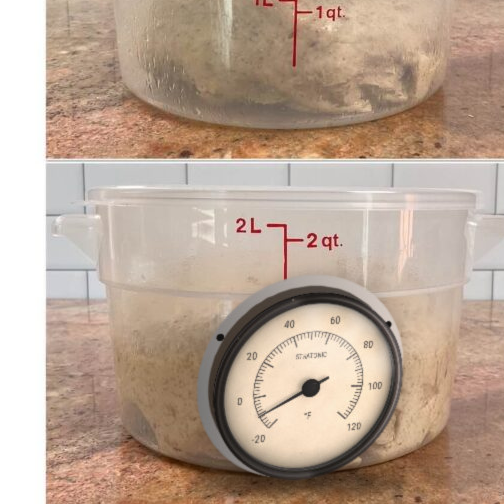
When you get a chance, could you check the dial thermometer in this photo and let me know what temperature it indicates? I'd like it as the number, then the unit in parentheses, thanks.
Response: -10 (°F)
